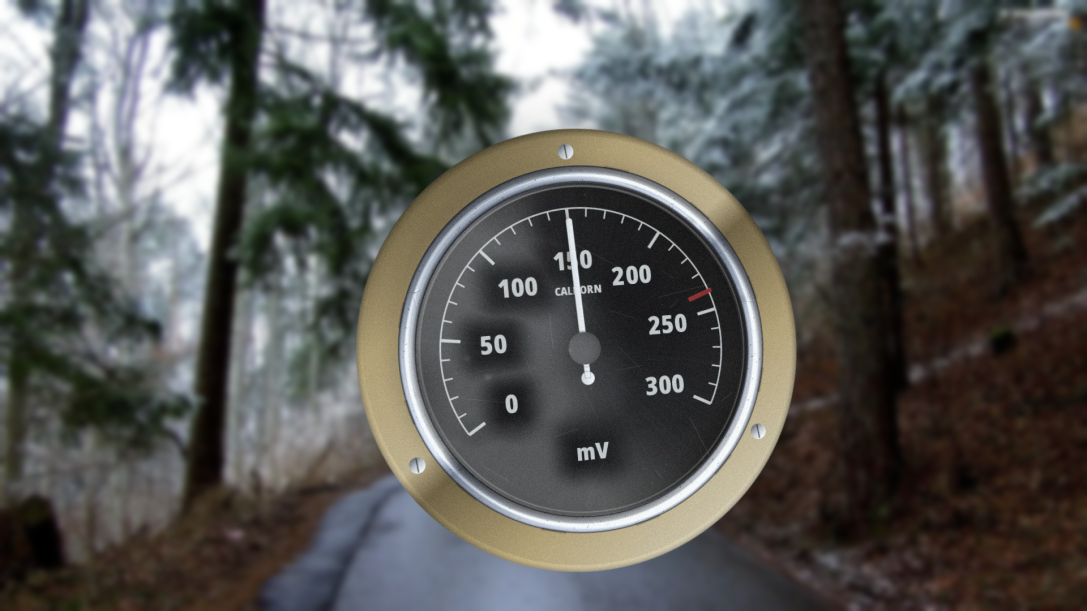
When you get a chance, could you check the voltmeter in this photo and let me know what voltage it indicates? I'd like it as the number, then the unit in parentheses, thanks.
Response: 150 (mV)
